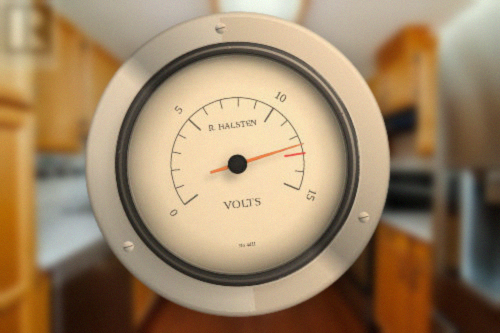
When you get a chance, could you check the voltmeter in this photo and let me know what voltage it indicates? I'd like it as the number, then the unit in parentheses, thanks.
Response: 12.5 (V)
